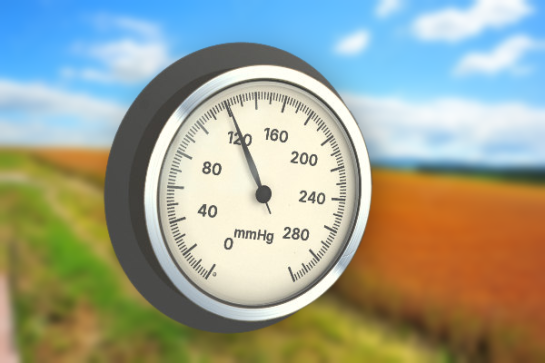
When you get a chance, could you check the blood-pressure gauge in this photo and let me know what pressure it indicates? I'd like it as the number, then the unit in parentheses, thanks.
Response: 120 (mmHg)
